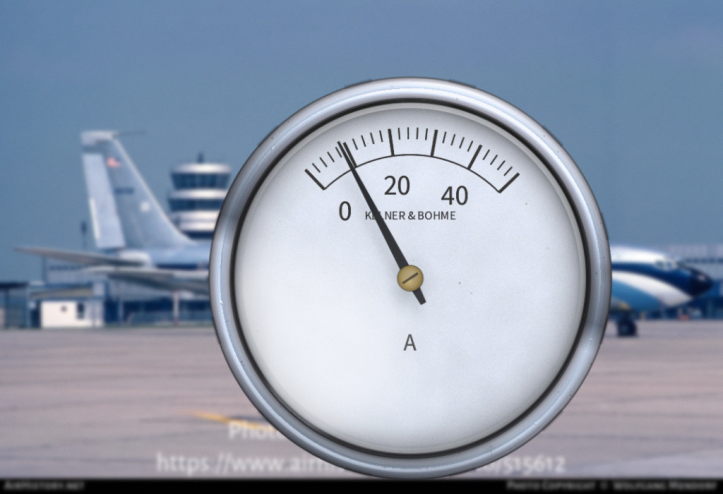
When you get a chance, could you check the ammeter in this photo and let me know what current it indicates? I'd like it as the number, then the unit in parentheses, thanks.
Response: 9 (A)
